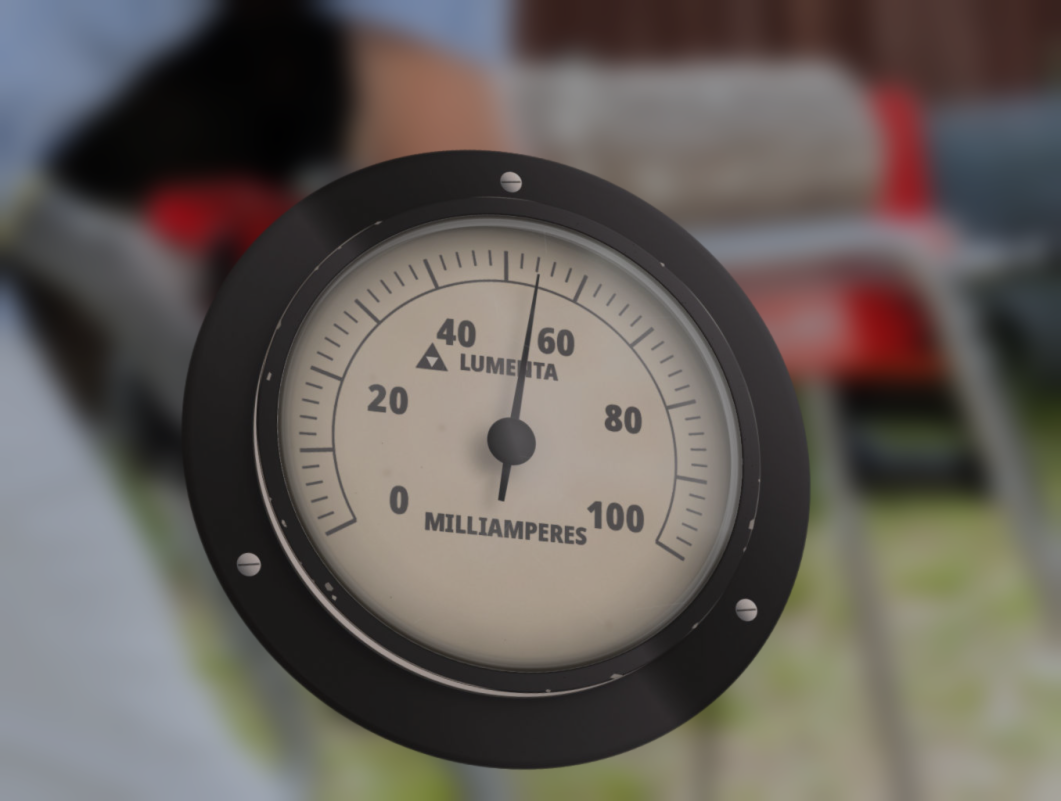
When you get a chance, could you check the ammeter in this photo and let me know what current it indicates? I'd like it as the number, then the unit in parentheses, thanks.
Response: 54 (mA)
